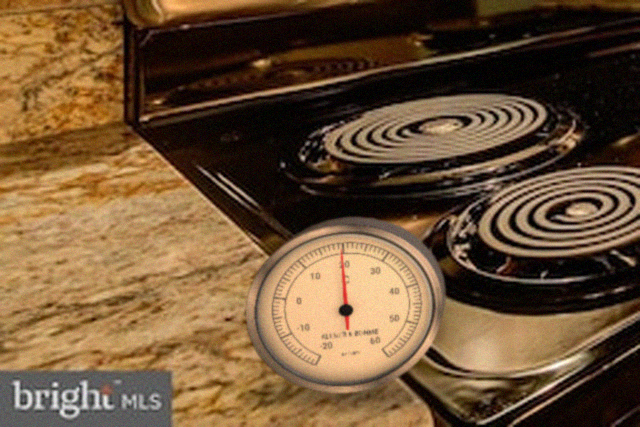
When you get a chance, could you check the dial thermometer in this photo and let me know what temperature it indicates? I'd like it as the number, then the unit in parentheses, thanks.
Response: 20 (°C)
